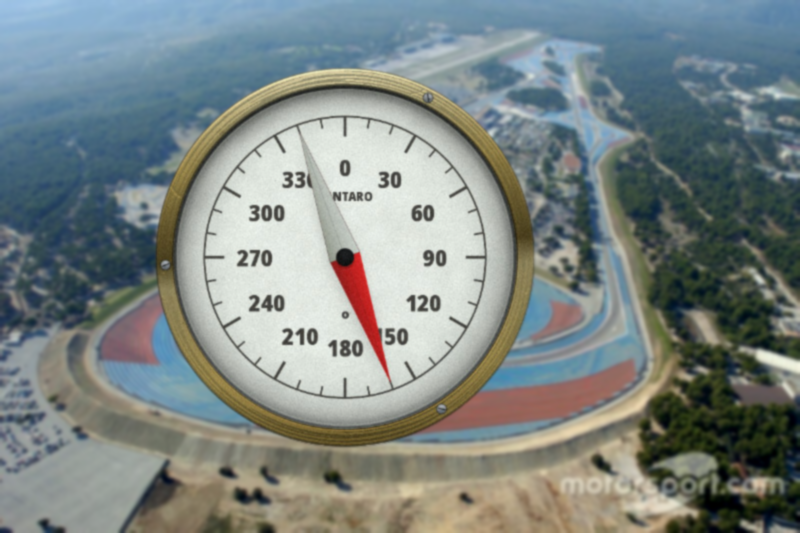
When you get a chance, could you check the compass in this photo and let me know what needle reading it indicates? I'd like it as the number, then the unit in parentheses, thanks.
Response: 160 (°)
